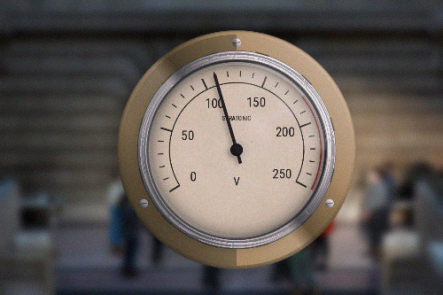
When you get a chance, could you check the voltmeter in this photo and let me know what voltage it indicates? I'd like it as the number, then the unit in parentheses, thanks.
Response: 110 (V)
